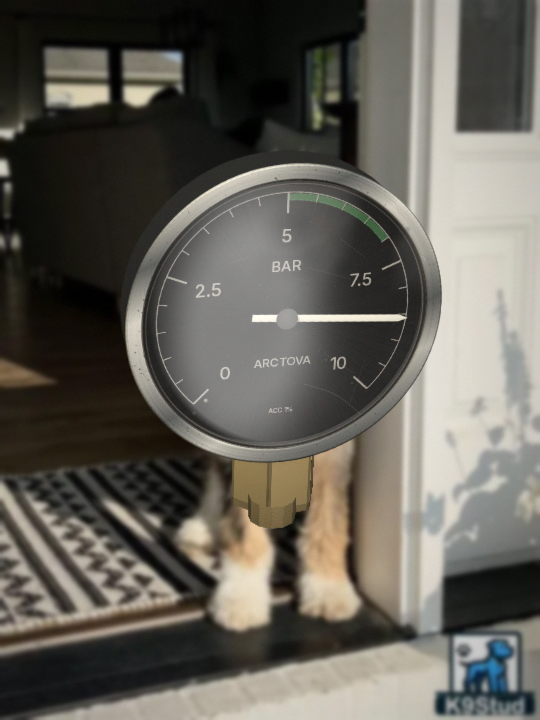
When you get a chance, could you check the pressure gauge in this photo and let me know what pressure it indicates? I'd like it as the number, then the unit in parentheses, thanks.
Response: 8.5 (bar)
